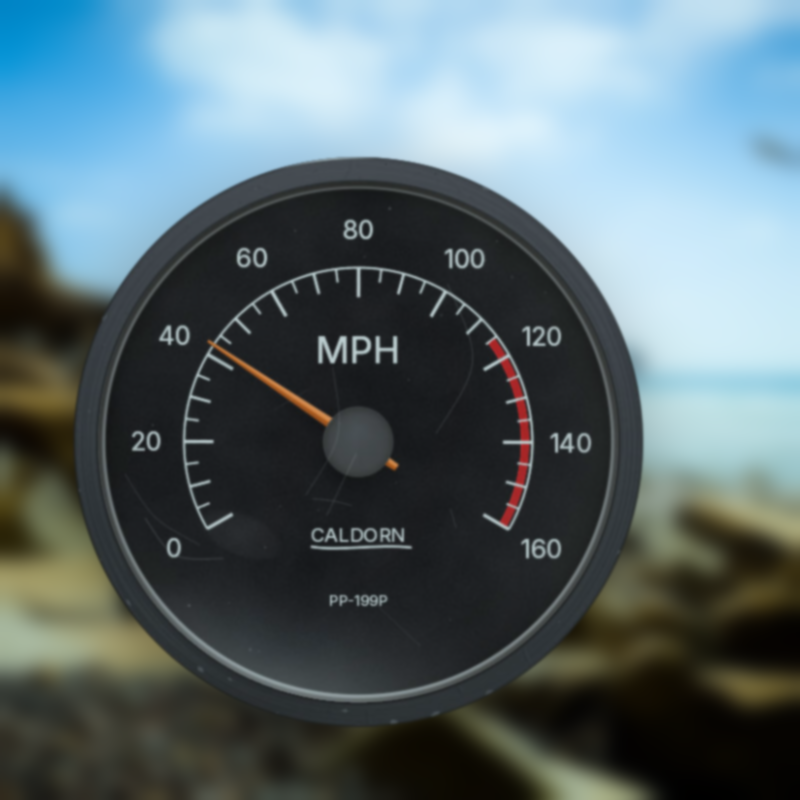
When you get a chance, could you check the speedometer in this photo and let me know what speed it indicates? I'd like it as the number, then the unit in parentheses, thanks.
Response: 42.5 (mph)
